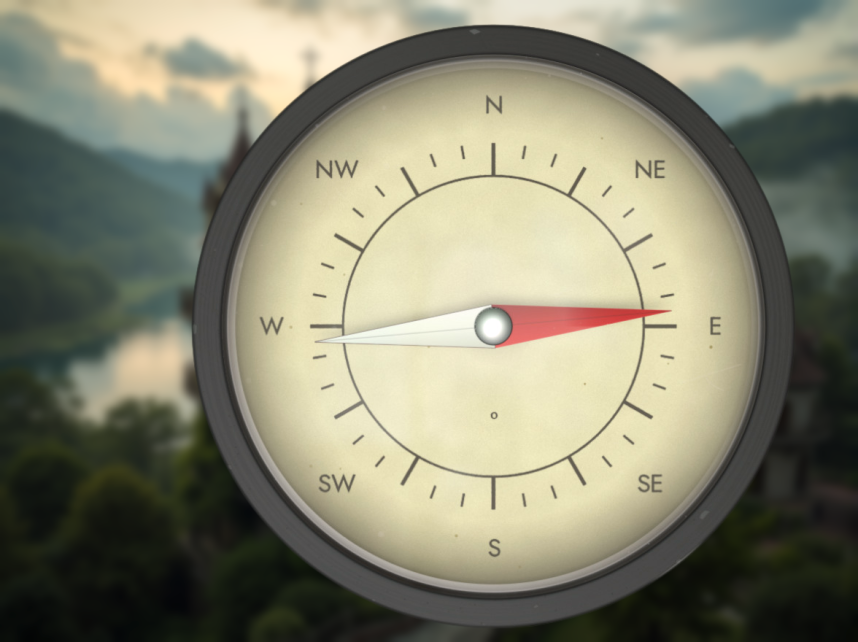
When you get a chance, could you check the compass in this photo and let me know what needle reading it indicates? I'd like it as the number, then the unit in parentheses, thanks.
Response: 85 (°)
